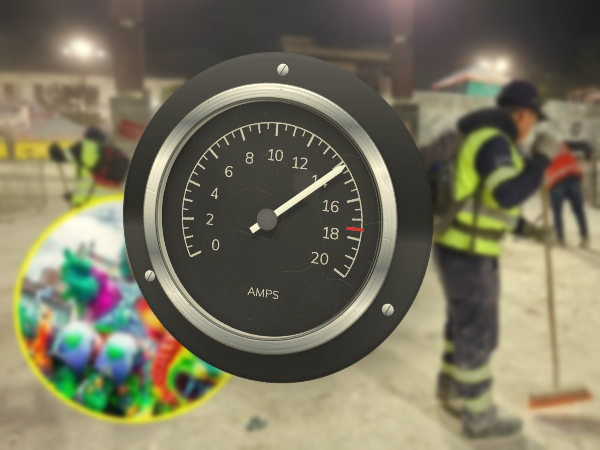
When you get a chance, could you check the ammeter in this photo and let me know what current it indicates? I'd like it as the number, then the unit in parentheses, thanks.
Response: 14.25 (A)
